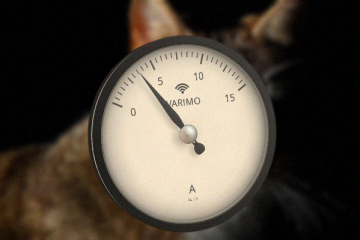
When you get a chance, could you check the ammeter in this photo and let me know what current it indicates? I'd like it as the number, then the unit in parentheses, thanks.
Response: 3.5 (A)
